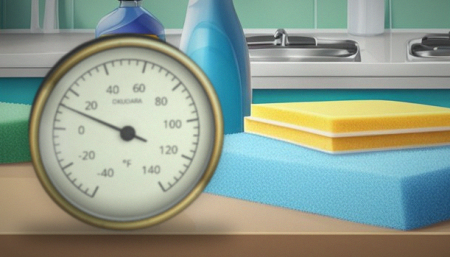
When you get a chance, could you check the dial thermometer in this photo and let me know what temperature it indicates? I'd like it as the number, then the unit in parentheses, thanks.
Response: 12 (°F)
